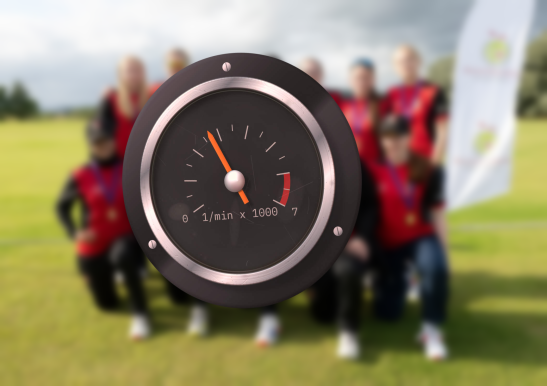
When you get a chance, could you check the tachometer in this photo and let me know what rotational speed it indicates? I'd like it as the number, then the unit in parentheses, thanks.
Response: 2750 (rpm)
